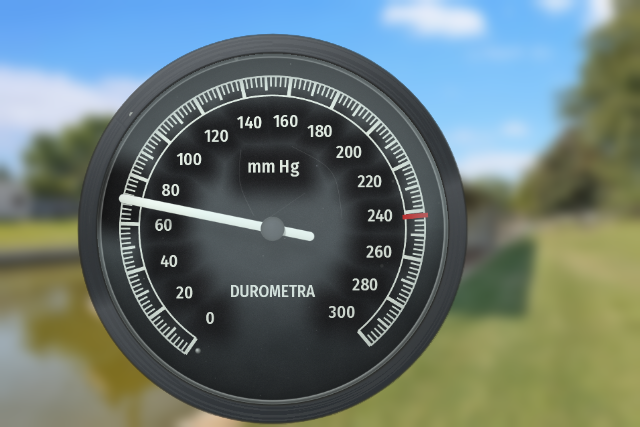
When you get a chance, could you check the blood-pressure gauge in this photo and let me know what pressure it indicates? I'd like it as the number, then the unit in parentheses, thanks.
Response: 70 (mmHg)
